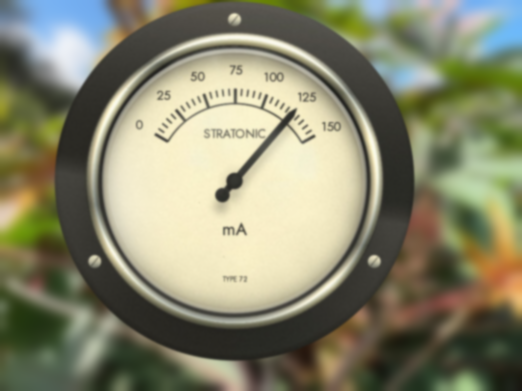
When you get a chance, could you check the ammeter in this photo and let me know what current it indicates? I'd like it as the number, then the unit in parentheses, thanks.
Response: 125 (mA)
